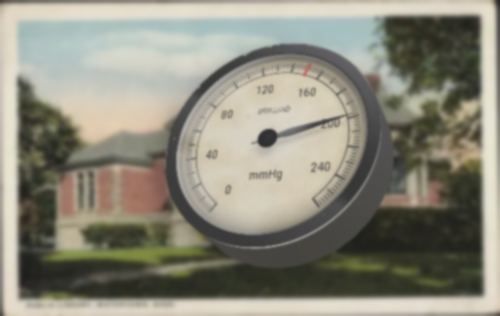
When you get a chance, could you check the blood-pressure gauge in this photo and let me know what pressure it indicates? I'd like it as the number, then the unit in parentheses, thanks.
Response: 200 (mmHg)
